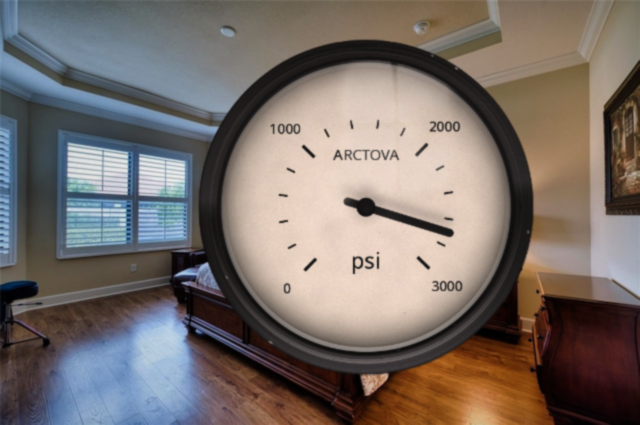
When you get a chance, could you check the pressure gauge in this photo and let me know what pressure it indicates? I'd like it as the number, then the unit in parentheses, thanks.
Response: 2700 (psi)
